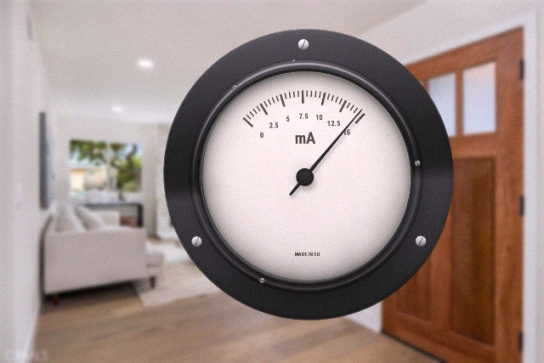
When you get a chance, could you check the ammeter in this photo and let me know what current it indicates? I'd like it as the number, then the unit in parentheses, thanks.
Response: 14.5 (mA)
